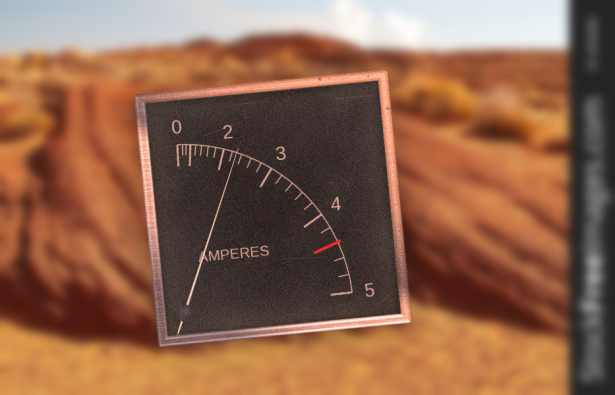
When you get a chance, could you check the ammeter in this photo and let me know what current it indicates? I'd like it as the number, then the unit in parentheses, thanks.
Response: 2.3 (A)
